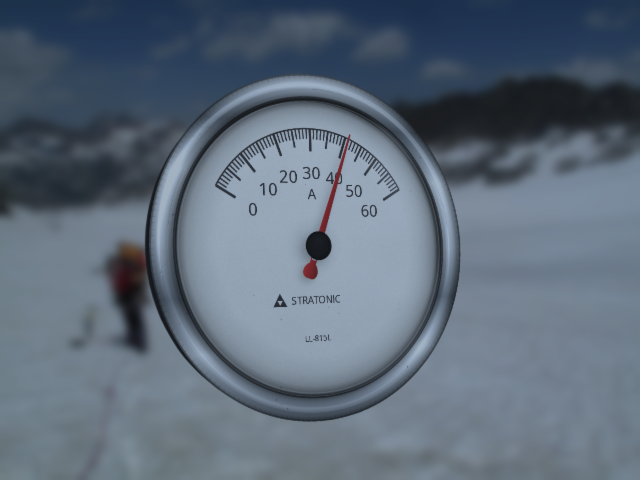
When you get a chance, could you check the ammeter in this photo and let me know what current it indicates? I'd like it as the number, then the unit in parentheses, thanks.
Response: 40 (A)
